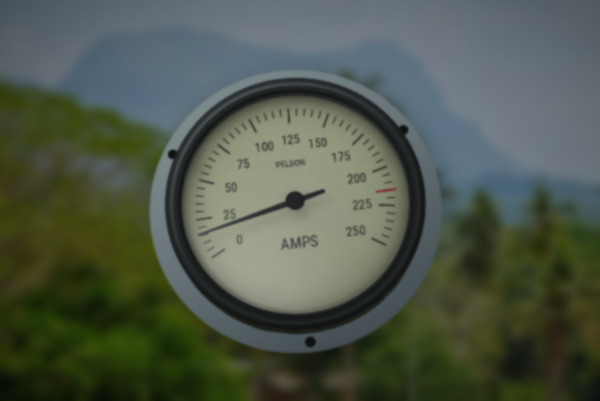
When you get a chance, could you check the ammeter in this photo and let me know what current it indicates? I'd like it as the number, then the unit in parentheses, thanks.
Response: 15 (A)
